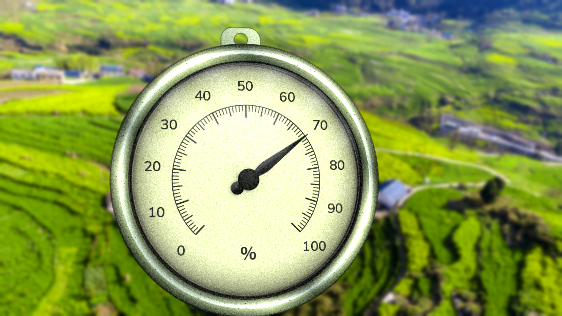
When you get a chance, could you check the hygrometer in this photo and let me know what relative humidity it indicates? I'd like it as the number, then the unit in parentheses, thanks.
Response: 70 (%)
